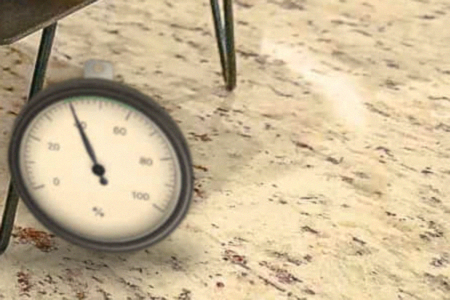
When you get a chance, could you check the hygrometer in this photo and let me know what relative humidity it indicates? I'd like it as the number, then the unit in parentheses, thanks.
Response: 40 (%)
